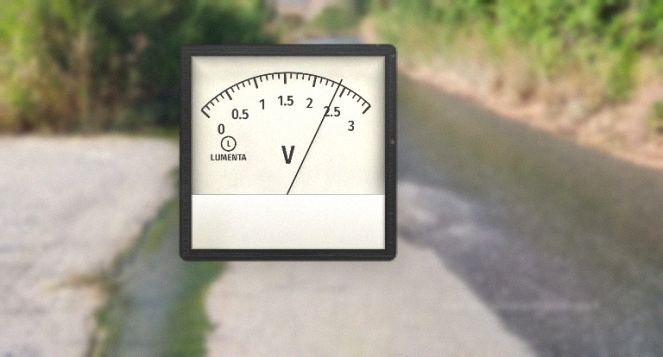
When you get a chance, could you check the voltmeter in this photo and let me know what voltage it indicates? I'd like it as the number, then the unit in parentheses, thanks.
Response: 2.4 (V)
